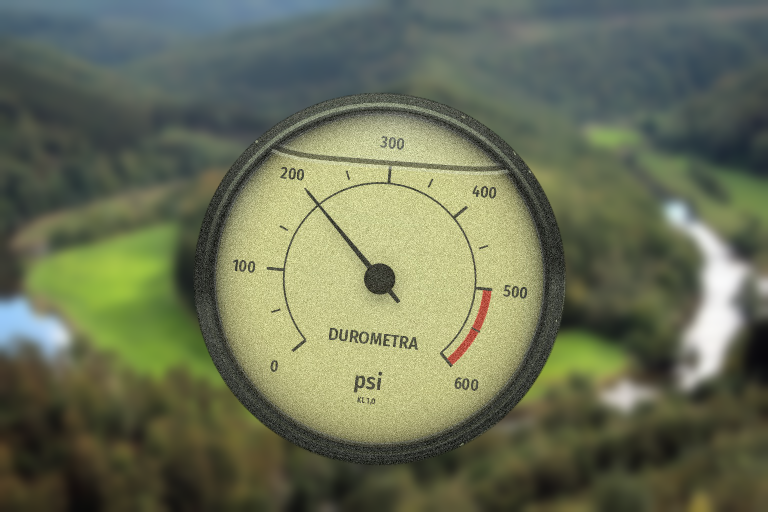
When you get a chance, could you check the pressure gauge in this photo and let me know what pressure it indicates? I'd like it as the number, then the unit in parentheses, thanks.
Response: 200 (psi)
